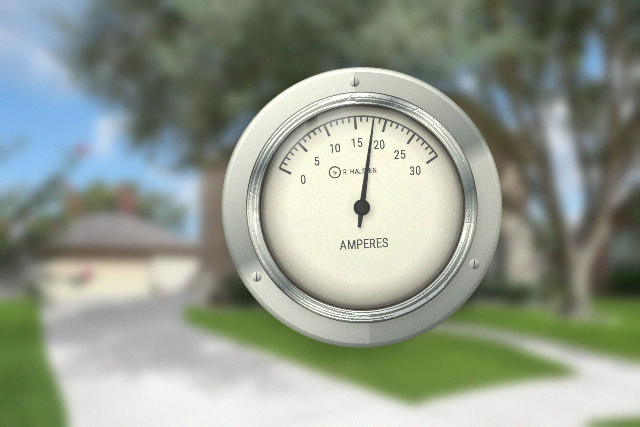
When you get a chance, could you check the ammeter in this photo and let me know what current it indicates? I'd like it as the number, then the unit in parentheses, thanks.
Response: 18 (A)
